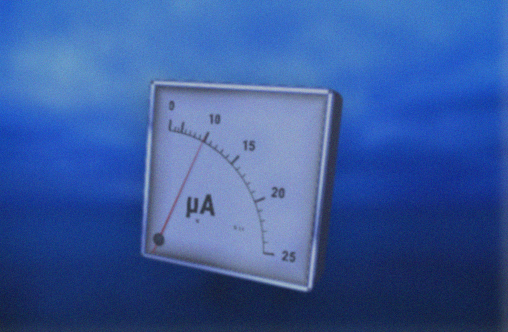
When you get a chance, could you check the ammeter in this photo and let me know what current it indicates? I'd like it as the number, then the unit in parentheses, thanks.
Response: 10 (µA)
